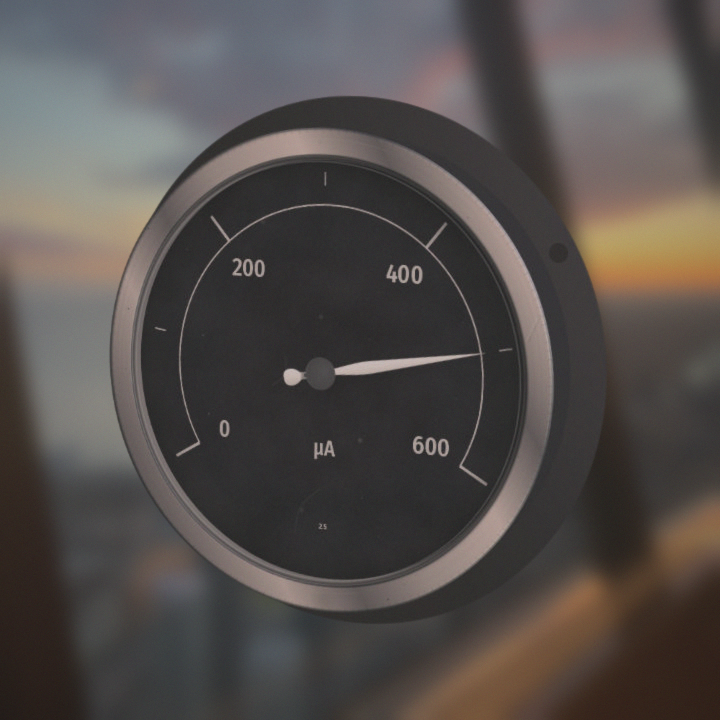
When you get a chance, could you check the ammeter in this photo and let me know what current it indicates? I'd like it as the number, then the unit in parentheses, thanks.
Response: 500 (µA)
